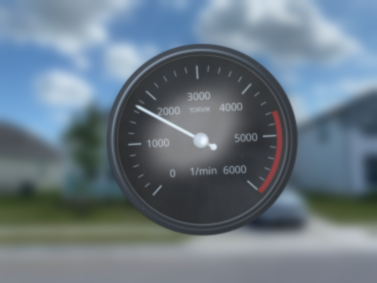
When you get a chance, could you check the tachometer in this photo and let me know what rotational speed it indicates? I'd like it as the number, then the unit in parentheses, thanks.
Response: 1700 (rpm)
